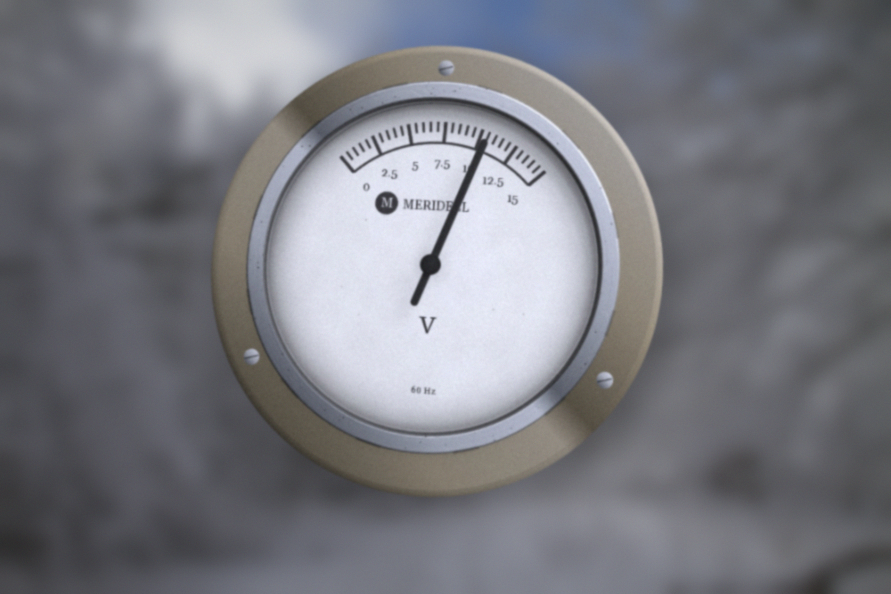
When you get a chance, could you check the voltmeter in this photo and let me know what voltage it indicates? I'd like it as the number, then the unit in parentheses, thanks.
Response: 10.5 (V)
